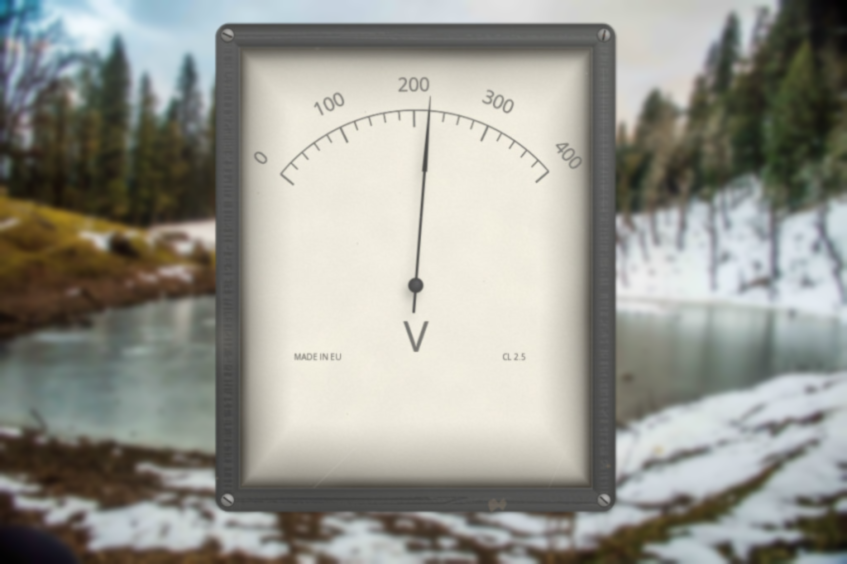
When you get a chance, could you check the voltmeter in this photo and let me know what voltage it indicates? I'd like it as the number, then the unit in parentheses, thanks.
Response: 220 (V)
